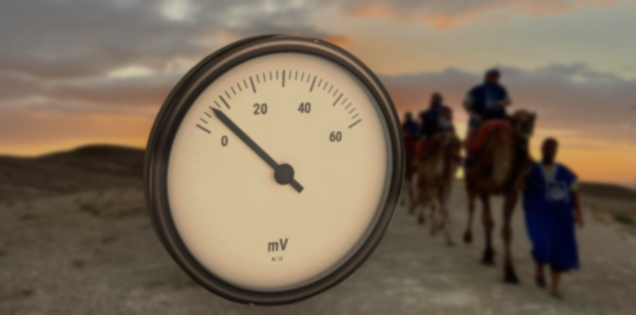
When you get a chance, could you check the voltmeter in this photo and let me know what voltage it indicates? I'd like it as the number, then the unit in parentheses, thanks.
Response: 6 (mV)
